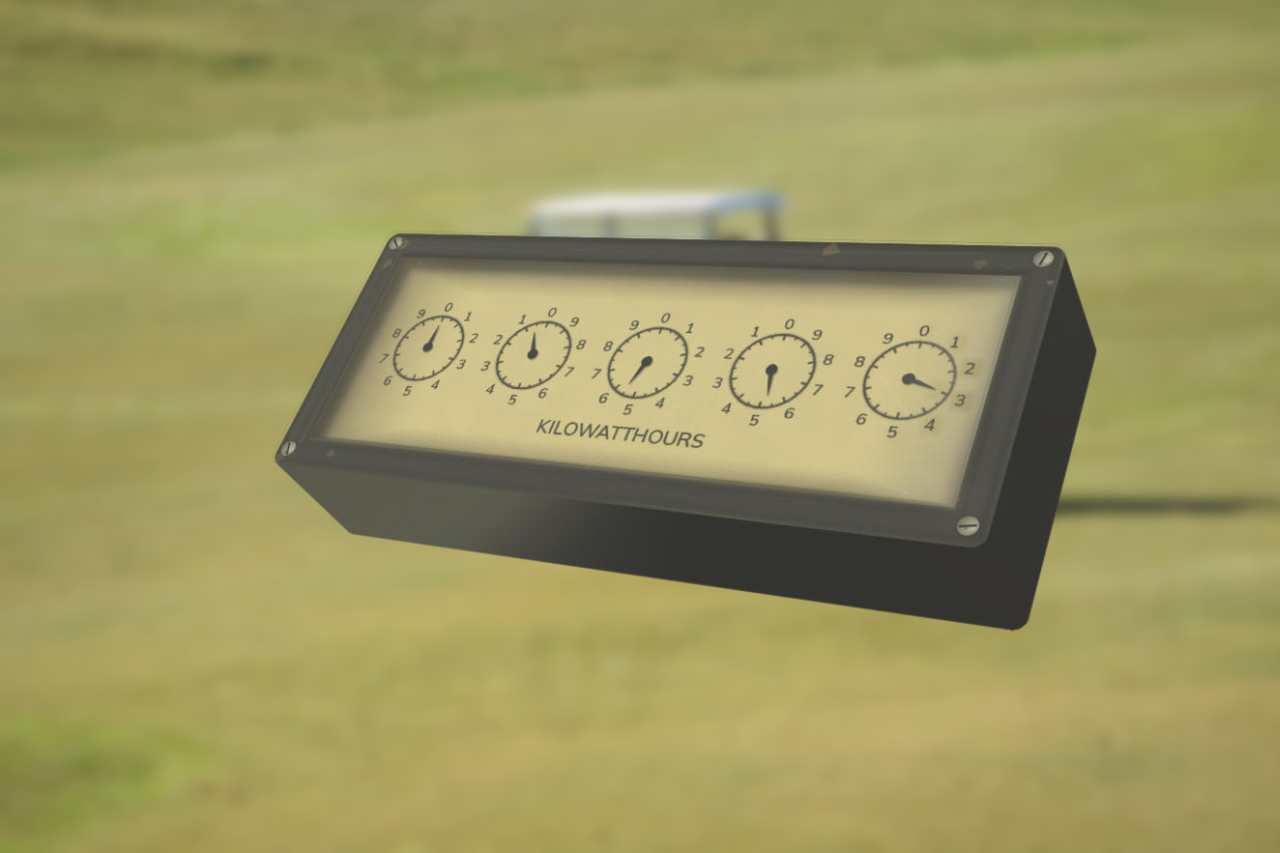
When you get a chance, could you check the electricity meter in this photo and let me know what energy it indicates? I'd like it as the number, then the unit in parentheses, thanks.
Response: 553 (kWh)
